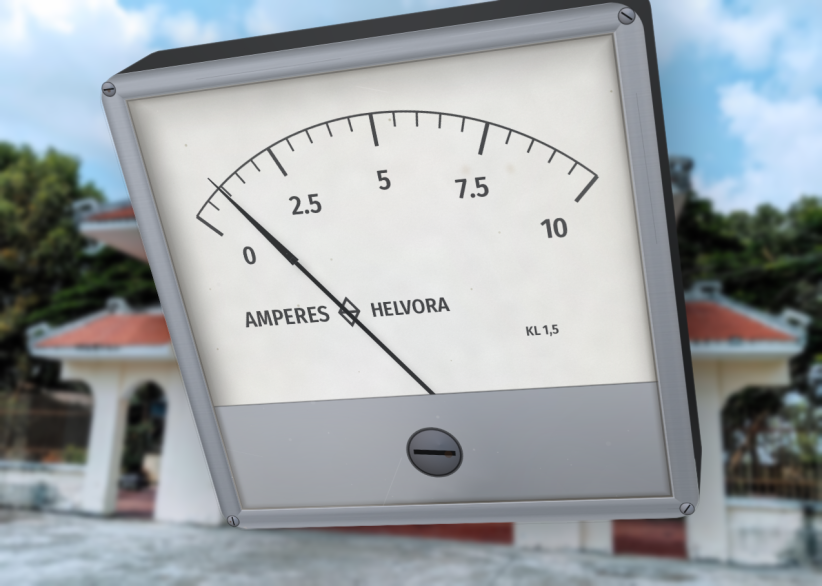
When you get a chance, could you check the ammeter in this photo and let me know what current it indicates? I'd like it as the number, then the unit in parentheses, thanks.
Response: 1 (A)
